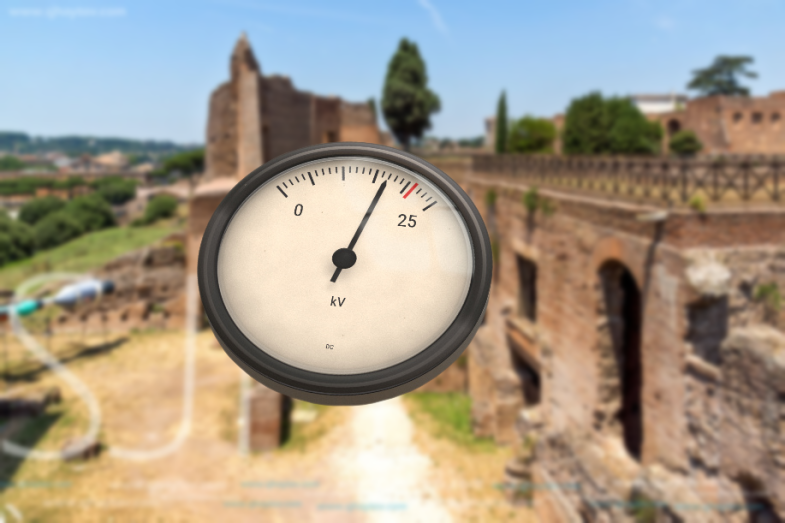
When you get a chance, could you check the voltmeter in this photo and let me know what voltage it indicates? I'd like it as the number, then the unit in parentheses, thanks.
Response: 17 (kV)
